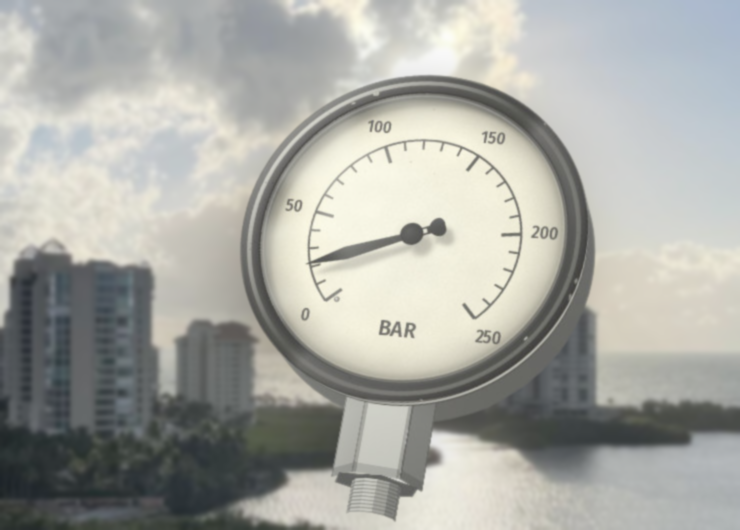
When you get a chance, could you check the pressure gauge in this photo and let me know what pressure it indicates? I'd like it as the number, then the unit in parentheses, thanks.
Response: 20 (bar)
